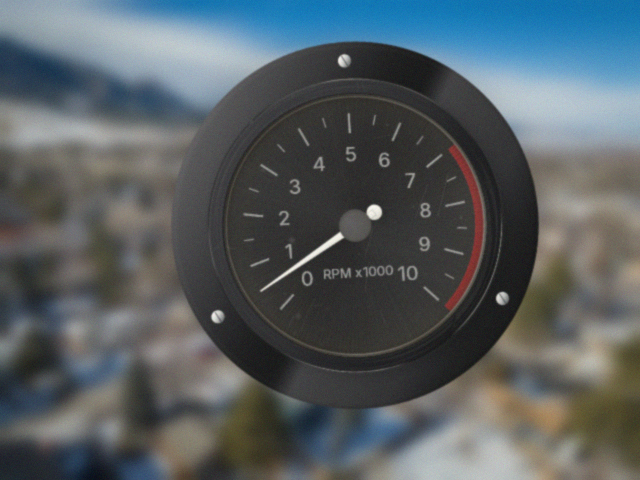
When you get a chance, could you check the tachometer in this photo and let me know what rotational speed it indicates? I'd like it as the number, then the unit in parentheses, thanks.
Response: 500 (rpm)
